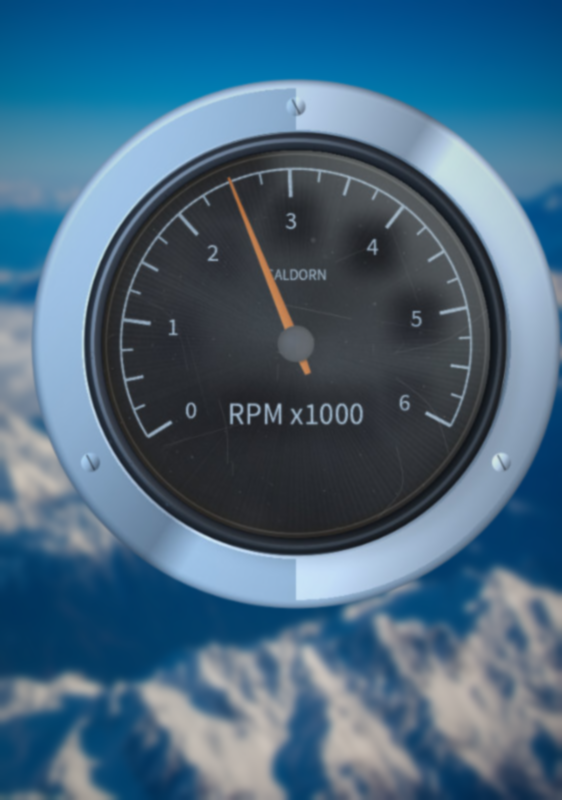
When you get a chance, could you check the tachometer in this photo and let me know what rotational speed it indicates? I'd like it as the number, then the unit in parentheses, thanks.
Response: 2500 (rpm)
